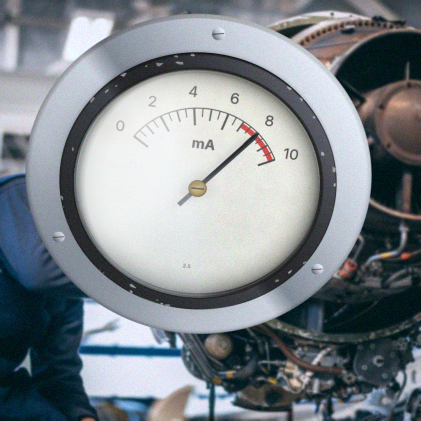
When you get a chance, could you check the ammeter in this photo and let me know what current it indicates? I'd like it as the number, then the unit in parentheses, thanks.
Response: 8 (mA)
